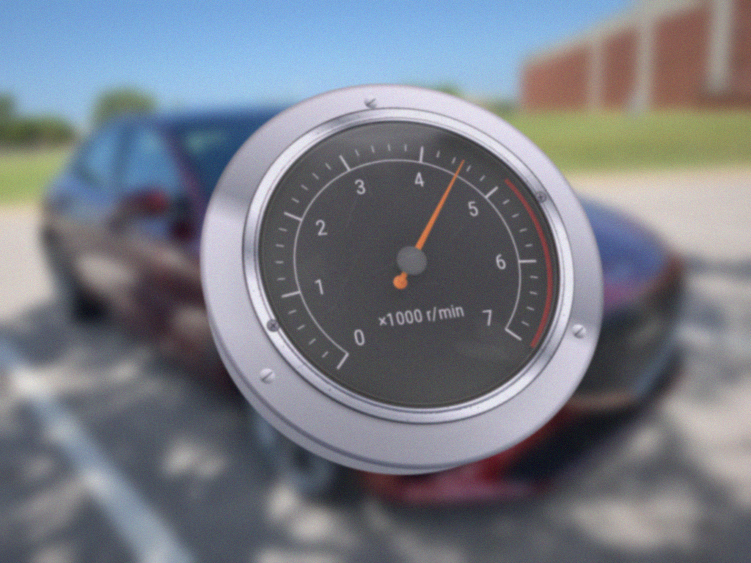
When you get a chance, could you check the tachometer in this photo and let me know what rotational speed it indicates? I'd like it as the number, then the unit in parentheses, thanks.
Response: 4500 (rpm)
